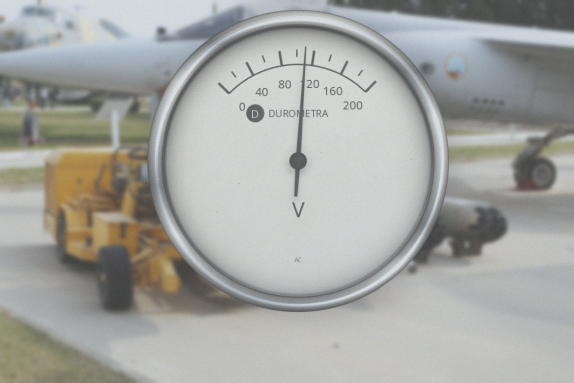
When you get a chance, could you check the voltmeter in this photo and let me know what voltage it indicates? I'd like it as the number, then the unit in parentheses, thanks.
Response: 110 (V)
